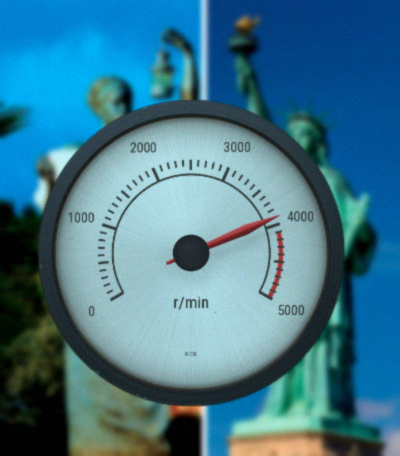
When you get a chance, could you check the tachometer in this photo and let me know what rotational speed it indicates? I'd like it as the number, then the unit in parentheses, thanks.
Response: 3900 (rpm)
